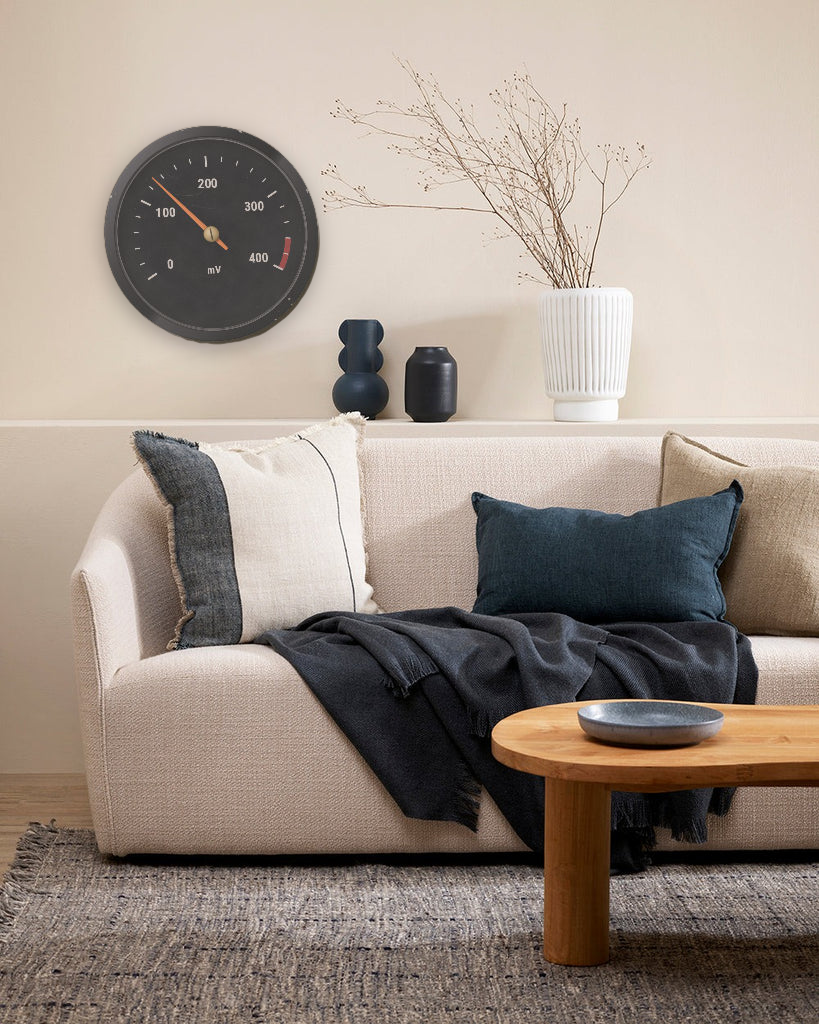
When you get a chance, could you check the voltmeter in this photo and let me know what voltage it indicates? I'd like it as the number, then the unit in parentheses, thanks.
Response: 130 (mV)
